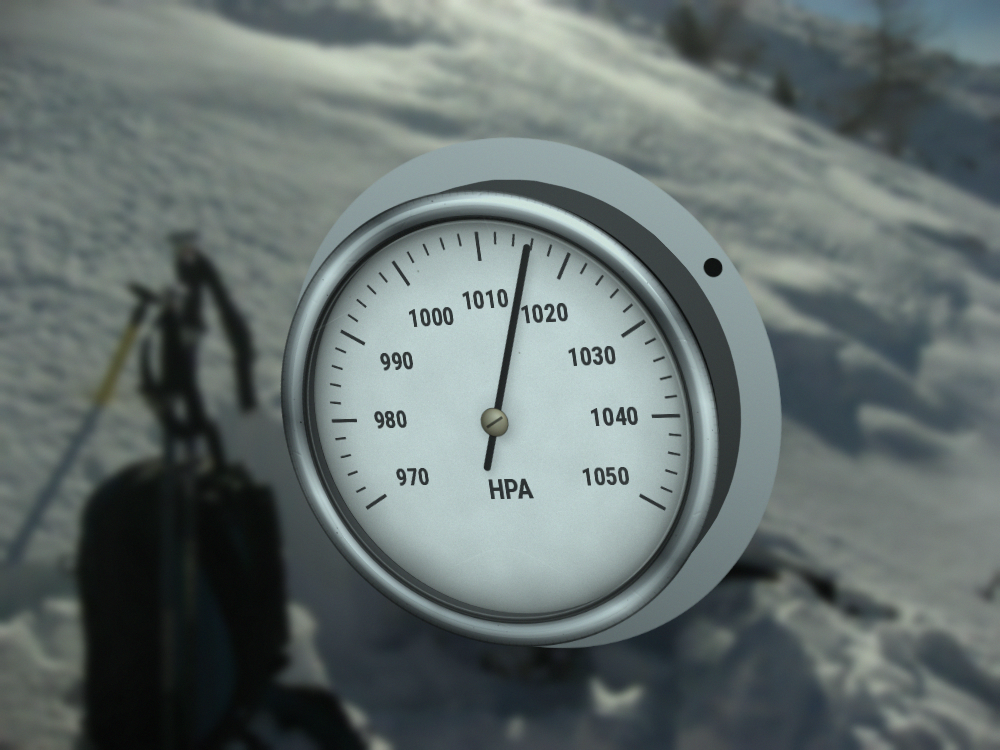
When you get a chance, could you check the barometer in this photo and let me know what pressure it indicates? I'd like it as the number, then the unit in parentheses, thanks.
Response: 1016 (hPa)
